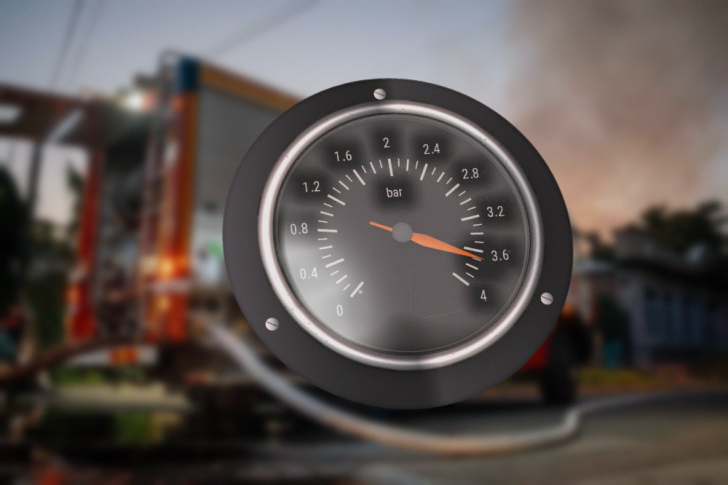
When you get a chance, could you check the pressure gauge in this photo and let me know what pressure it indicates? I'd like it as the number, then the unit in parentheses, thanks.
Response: 3.7 (bar)
